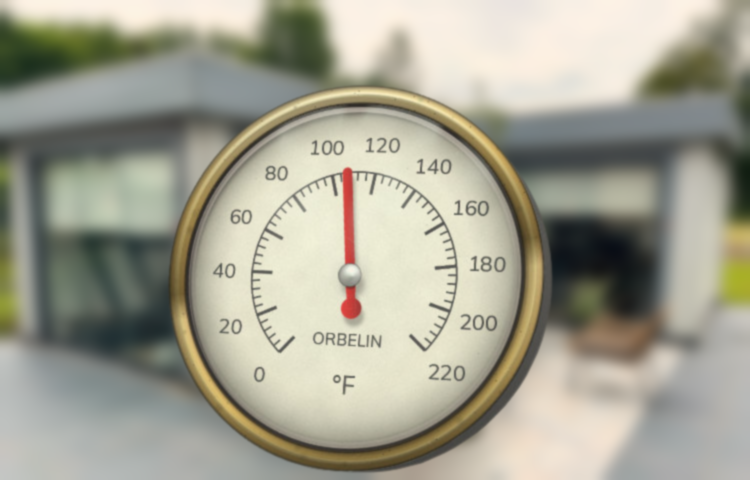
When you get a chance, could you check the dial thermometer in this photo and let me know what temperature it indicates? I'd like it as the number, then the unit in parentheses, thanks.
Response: 108 (°F)
